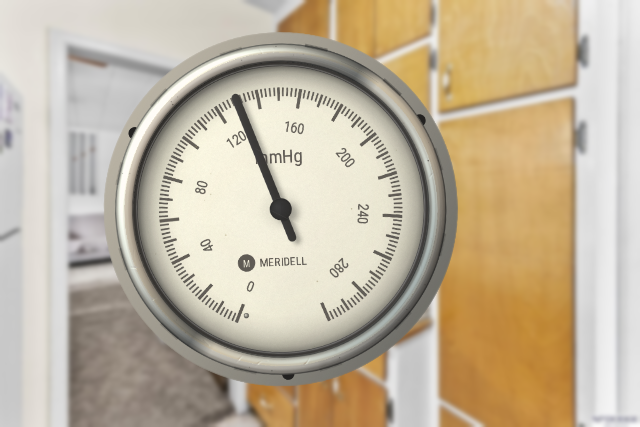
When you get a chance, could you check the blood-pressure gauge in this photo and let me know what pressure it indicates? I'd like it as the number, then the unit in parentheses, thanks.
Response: 130 (mmHg)
